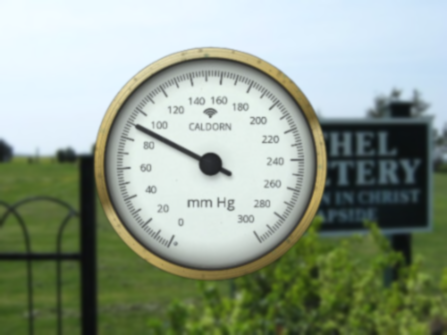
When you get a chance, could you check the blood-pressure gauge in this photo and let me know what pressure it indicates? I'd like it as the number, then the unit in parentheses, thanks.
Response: 90 (mmHg)
